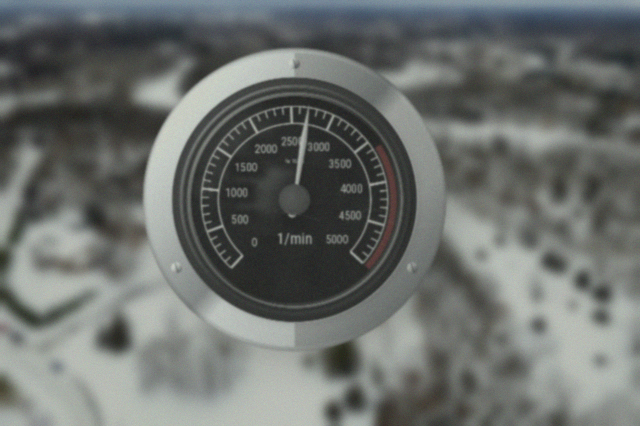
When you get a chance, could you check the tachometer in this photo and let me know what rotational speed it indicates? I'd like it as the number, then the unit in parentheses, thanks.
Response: 2700 (rpm)
